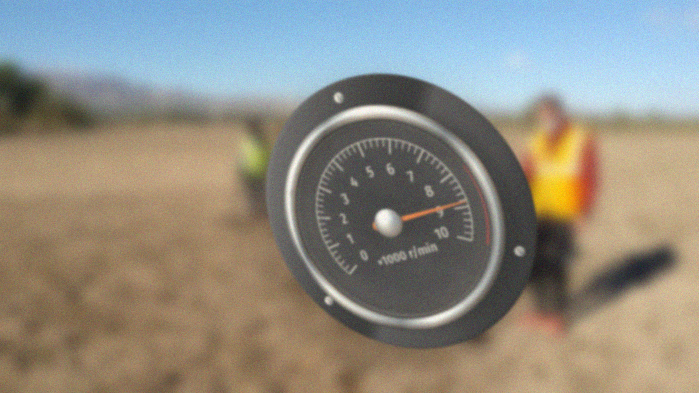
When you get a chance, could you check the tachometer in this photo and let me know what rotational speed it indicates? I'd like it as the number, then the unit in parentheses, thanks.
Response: 8800 (rpm)
